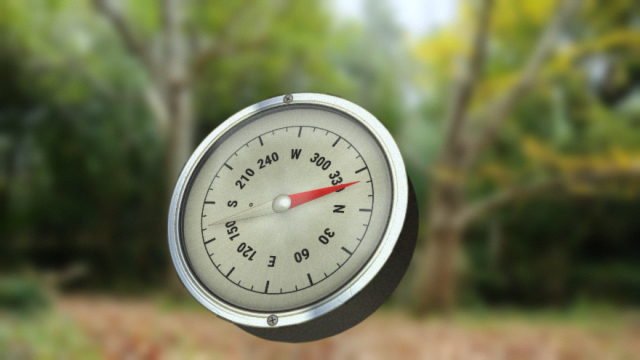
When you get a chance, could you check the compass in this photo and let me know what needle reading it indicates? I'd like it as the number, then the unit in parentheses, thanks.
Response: 340 (°)
